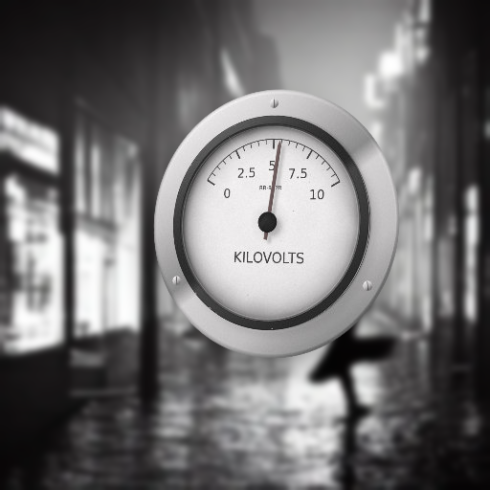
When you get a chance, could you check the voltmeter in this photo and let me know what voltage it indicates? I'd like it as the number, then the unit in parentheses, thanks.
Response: 5.5 (kV)
